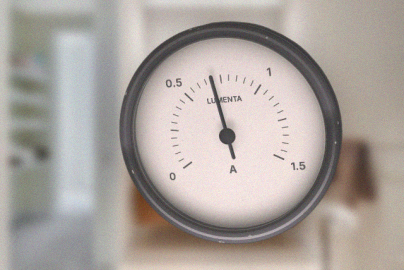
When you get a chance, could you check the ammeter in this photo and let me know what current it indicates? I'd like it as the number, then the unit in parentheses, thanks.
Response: 0.7 (A)
